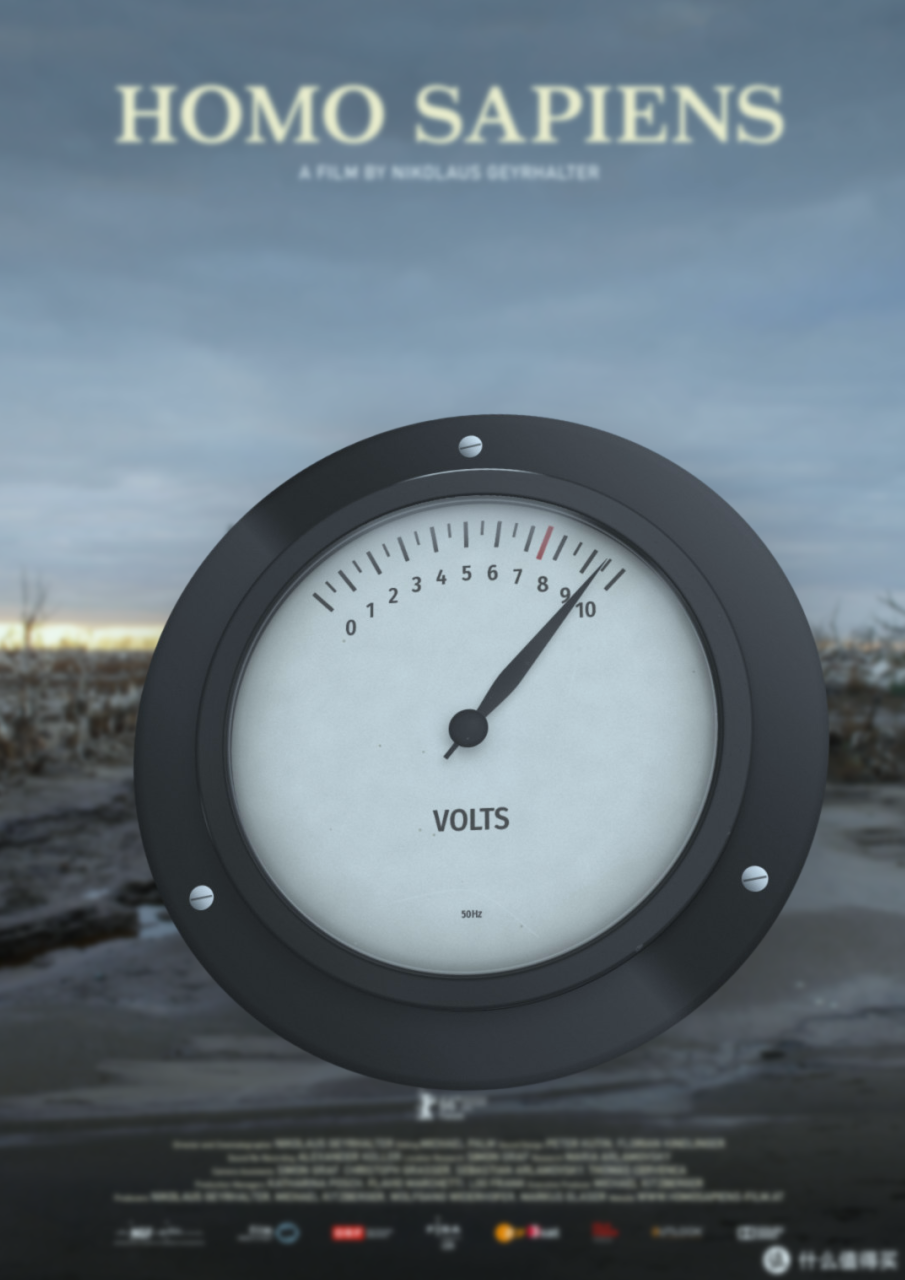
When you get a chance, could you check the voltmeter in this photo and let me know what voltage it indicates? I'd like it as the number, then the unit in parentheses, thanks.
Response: 9.5 (V)
